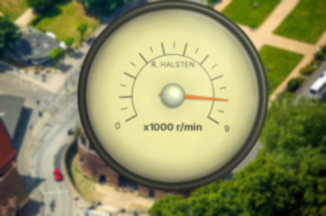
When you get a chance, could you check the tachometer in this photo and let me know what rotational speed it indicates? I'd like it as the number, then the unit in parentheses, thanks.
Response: 8000 (rpm)
